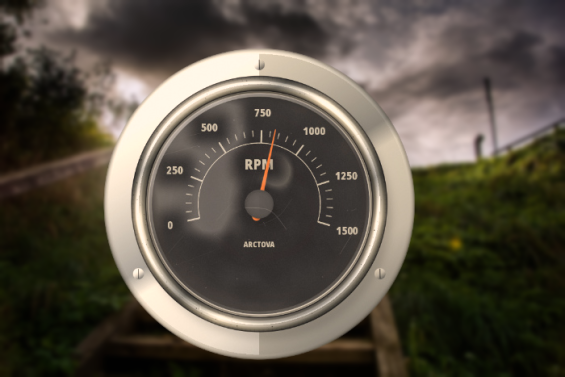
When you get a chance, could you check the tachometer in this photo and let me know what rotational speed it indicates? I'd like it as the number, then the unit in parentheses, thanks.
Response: 825 (rpm)
